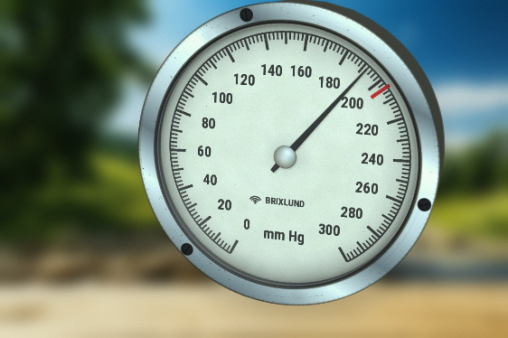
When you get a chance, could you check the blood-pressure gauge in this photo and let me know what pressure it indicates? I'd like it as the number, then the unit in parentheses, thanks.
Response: 192 (mmHg)
